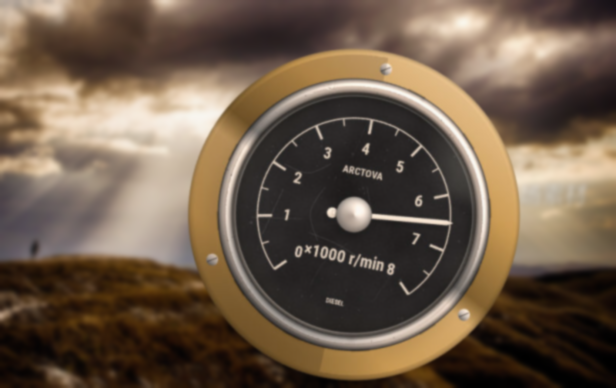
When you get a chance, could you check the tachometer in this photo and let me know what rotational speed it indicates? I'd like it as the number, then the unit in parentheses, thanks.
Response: 6500 (rpm)
